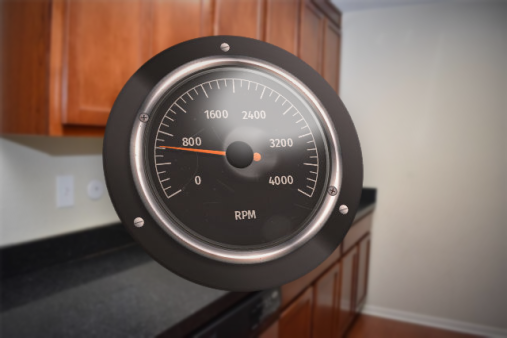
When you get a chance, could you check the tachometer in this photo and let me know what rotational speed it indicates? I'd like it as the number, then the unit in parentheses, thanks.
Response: 600 (rpm)
